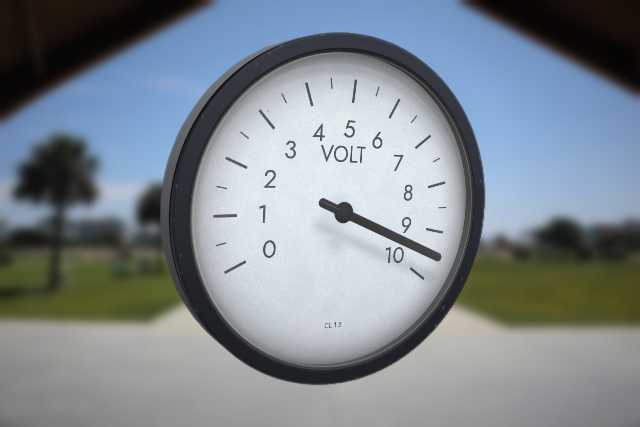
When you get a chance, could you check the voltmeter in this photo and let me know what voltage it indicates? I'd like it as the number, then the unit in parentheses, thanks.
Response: 9.5 (V)
